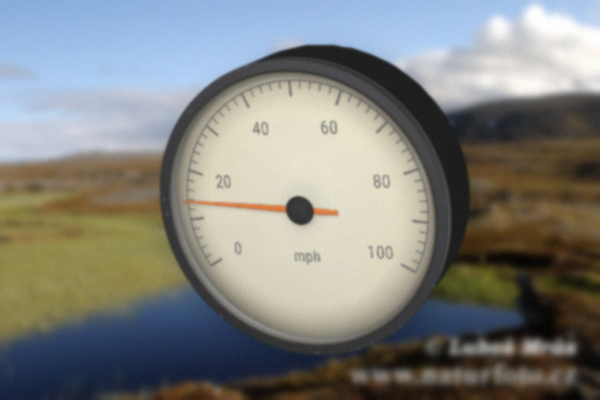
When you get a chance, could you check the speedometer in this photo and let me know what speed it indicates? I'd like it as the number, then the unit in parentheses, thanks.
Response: 14 (mph)
